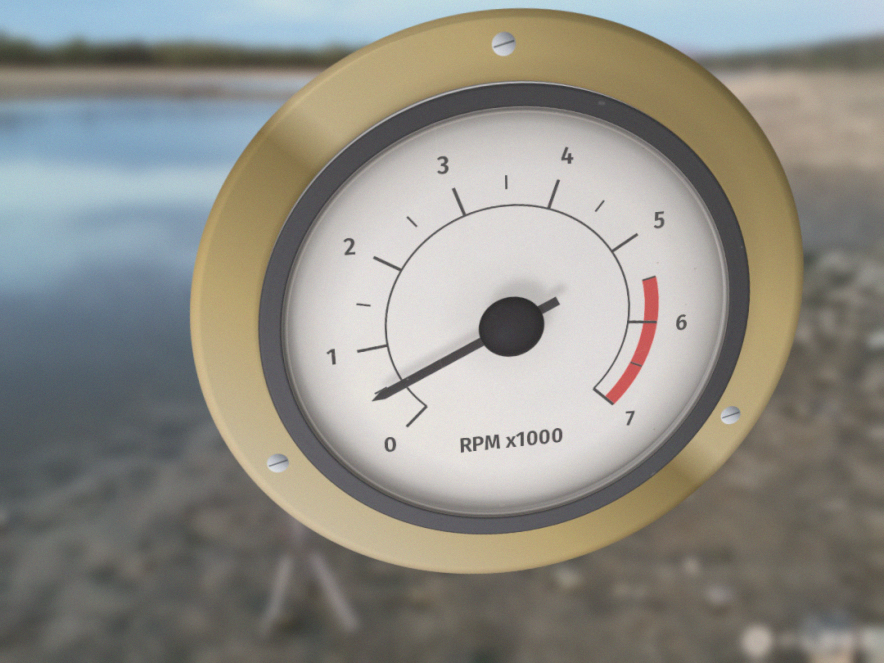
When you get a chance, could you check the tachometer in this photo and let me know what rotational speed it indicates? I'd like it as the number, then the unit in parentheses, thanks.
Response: 500 (rpm)
